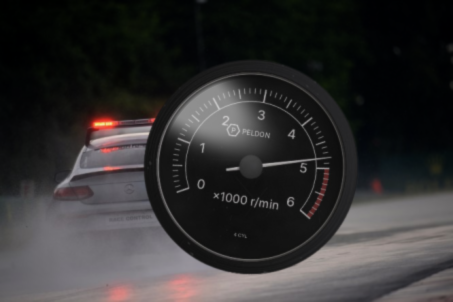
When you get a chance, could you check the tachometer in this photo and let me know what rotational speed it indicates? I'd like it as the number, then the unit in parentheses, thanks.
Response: 4800 (rpm)
